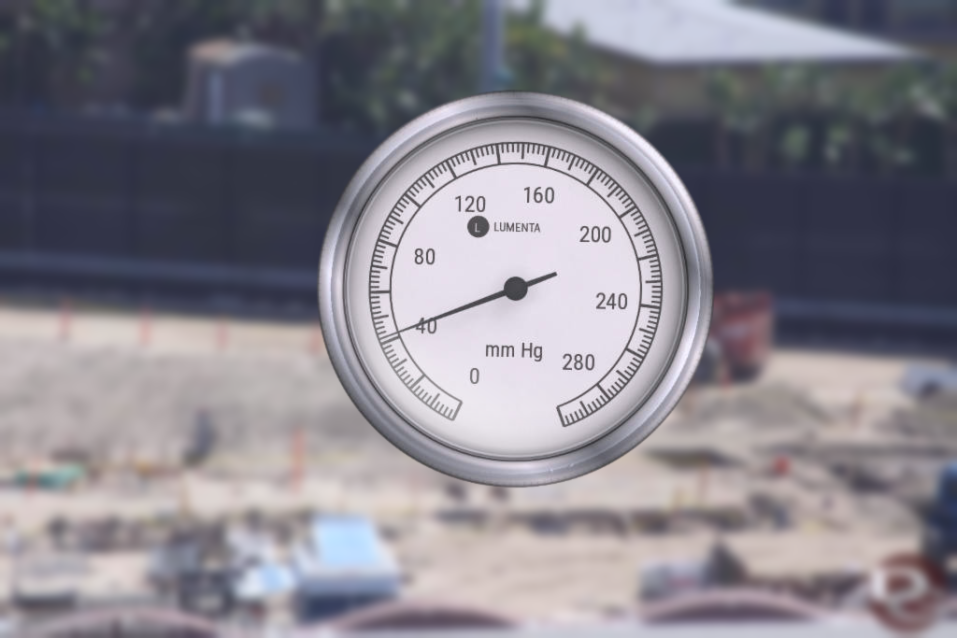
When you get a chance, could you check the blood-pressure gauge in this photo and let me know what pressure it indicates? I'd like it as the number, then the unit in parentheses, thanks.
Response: 42 (mmHg)
